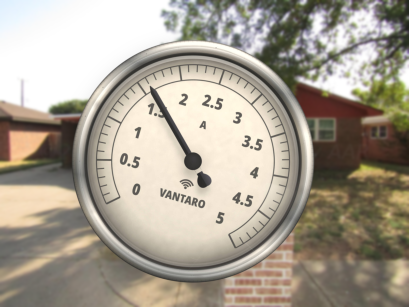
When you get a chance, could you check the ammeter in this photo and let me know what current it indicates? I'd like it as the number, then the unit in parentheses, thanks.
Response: 1.6 (A)
